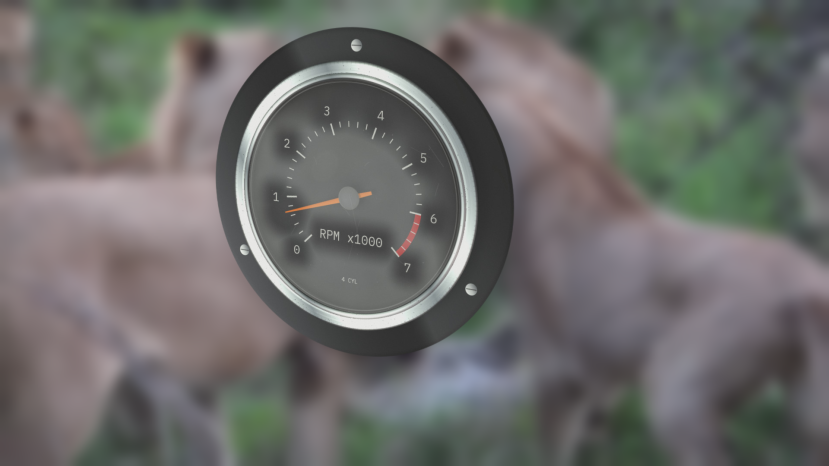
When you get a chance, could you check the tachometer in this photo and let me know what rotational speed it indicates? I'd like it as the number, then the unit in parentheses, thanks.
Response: 700 (rpm)
